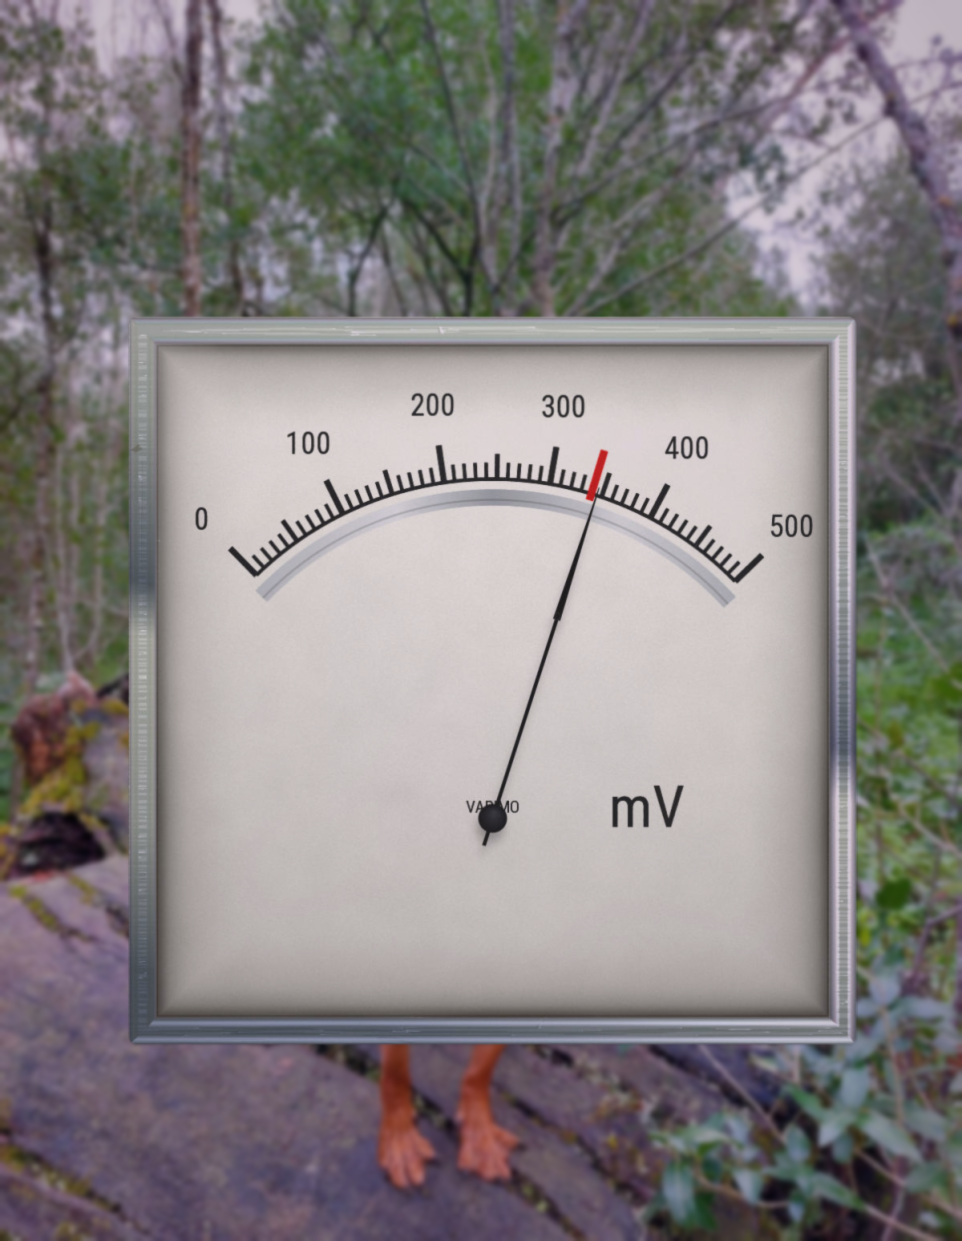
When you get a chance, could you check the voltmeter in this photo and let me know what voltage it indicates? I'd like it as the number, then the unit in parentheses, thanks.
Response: 345 (mV)
